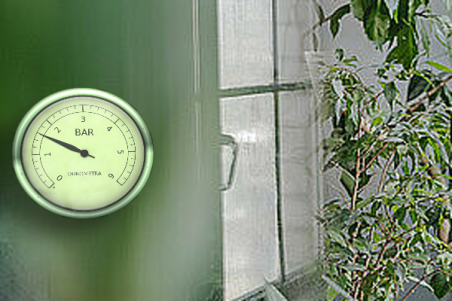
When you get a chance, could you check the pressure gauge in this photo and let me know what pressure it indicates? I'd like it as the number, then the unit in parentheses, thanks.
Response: 1.6 (bar)
